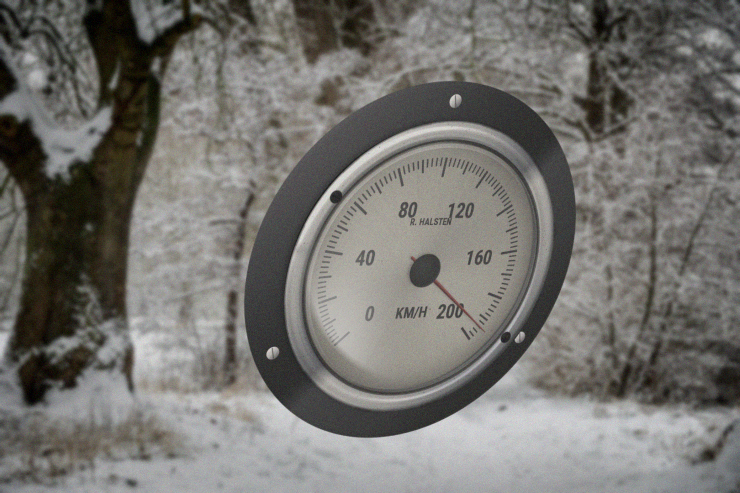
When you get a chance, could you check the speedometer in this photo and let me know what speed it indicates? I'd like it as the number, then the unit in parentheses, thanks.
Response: 194 (km/h)
